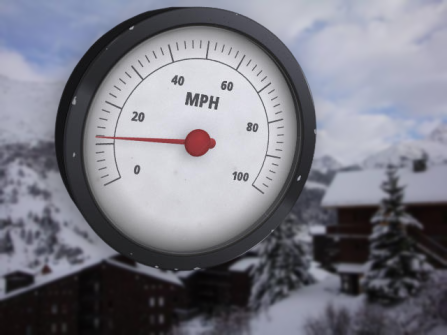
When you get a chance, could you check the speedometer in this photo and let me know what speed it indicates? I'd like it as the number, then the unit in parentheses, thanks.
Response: 12 (mph)
